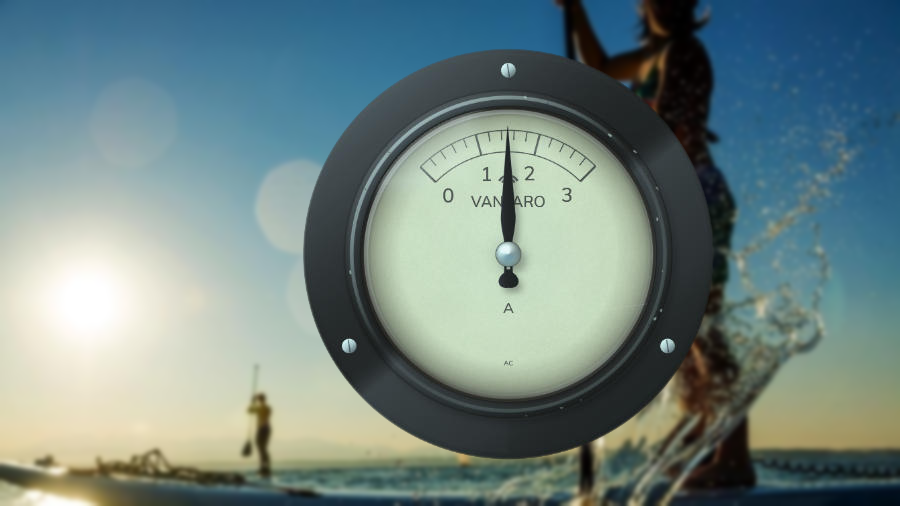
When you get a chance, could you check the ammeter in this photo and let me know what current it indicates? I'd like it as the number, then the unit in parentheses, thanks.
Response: 1.5 (A)
